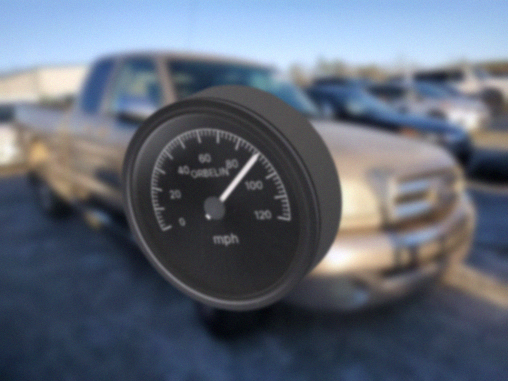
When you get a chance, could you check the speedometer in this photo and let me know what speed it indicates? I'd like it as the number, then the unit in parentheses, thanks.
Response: 90 (mph)
